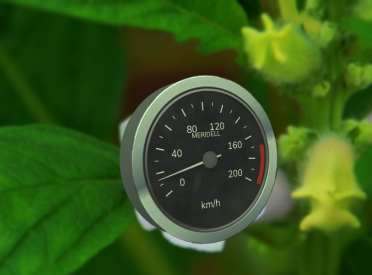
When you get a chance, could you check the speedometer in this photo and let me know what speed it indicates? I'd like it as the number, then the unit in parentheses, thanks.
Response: 15 (km/h)
